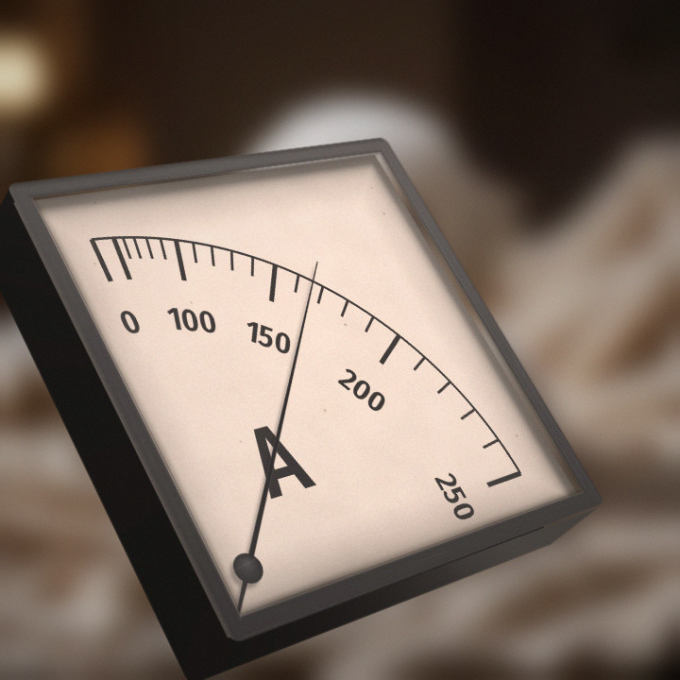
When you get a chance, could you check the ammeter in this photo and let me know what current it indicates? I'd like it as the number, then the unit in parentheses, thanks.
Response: 165 (A)
